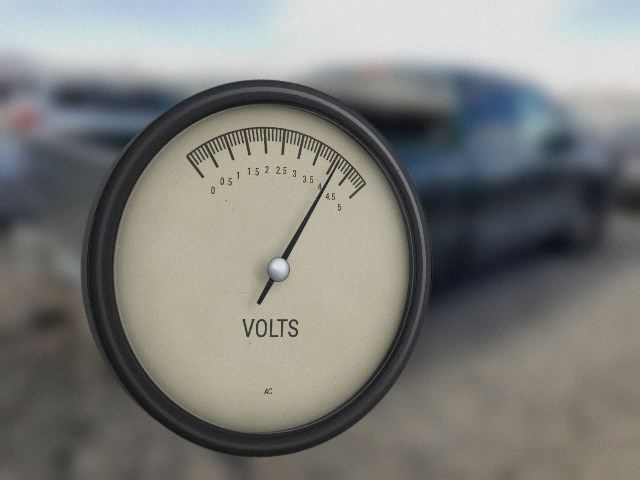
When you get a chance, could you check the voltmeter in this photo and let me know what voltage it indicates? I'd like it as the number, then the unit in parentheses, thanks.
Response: 4 (V)
